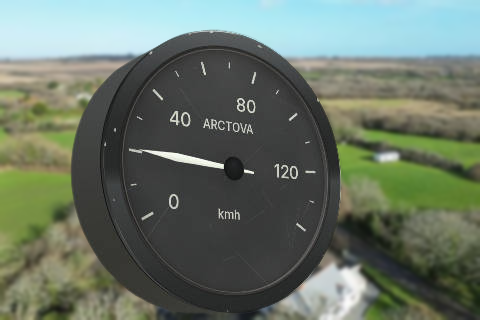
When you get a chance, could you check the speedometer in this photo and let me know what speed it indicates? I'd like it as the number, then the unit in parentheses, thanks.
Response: 20 (km/h)
